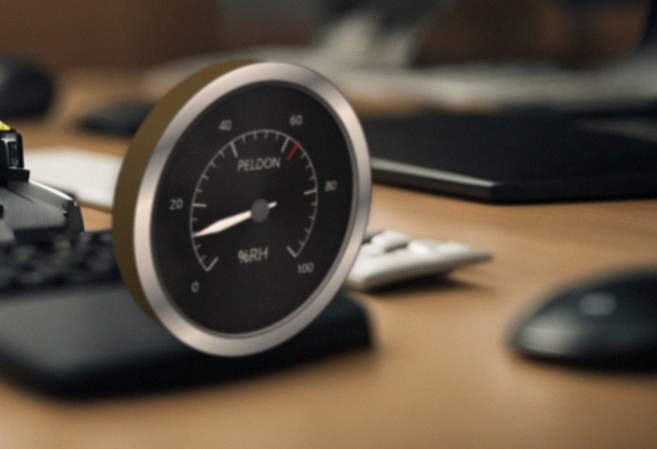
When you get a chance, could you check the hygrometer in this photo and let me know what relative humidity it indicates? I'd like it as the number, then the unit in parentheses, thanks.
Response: 12 (%)
